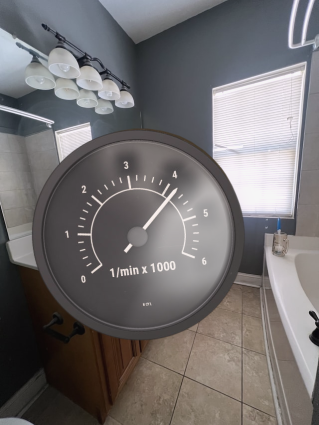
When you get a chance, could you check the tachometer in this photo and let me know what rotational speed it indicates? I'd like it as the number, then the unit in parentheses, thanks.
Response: 4200 (rpm)
